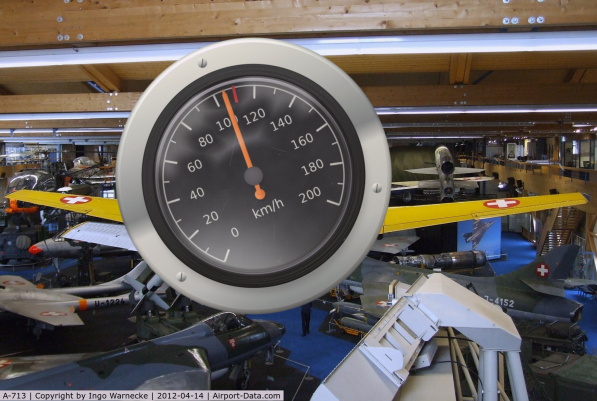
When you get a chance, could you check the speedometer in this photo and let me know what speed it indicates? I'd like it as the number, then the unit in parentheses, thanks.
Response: 105 (km/h)
